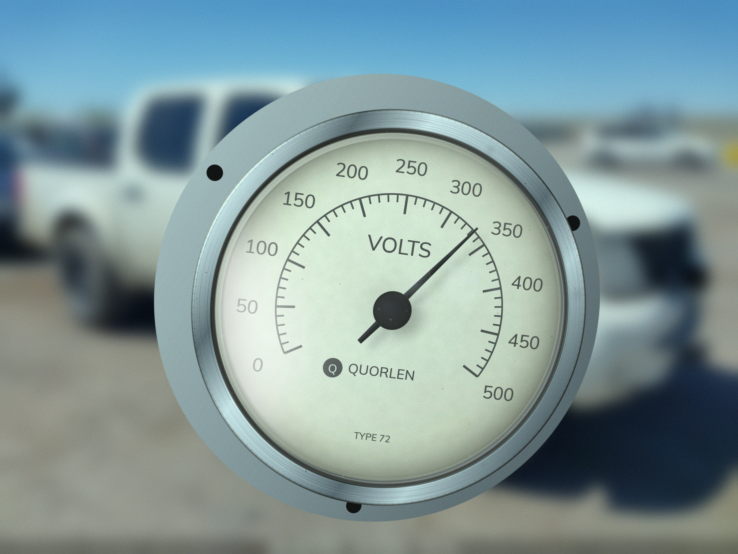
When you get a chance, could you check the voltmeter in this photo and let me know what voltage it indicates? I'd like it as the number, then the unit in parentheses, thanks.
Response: 330 (V)
